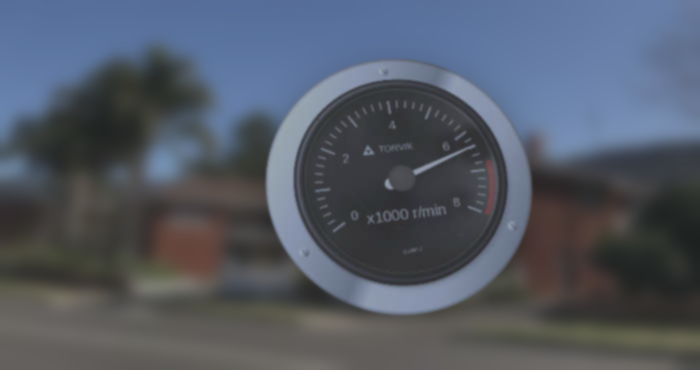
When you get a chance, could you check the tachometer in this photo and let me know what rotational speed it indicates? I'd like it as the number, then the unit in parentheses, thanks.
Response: 6400 (rpm)
